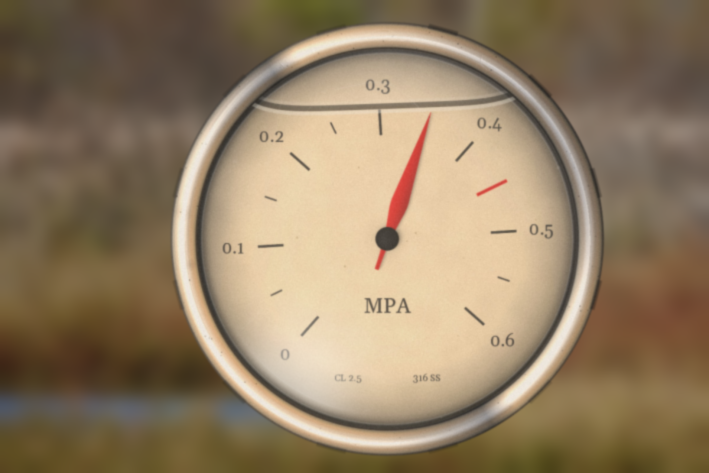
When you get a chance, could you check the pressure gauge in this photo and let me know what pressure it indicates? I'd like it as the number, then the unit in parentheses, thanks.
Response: 0.35 (MPa)
